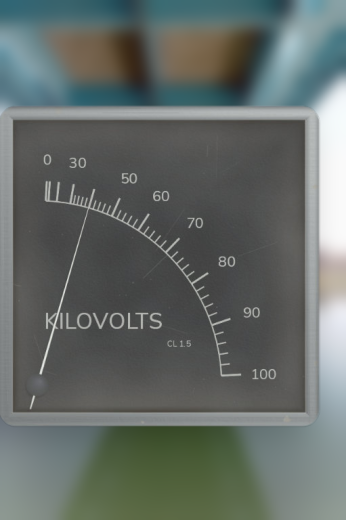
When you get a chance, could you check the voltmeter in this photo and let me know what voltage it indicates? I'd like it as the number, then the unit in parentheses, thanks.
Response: 40 (kV)
